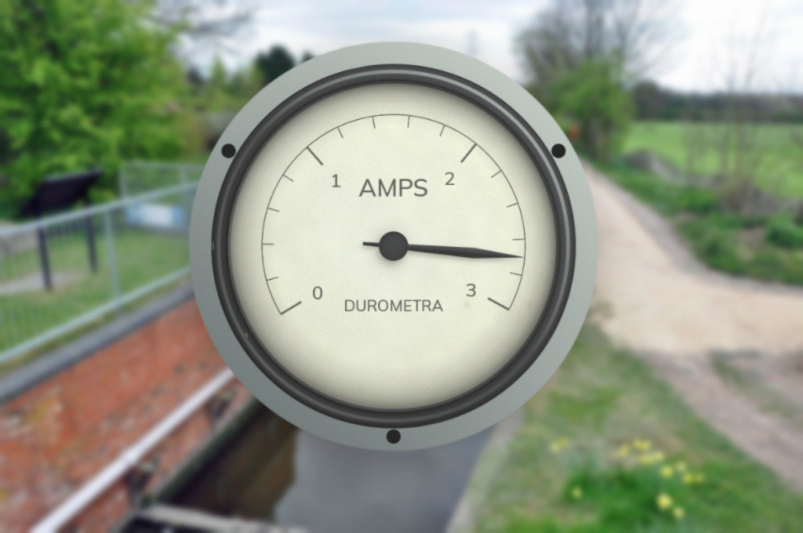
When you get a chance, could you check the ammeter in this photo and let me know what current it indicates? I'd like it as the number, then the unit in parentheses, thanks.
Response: 2.7 (A)
